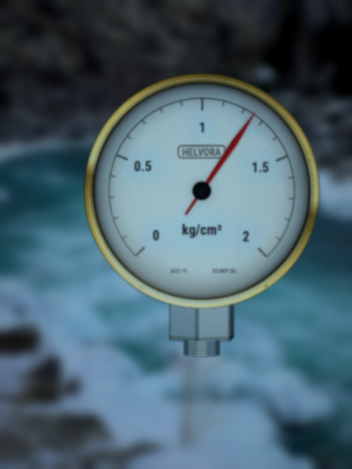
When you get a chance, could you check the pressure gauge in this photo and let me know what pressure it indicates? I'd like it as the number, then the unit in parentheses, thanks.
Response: 1.25 (kg/cm²)
